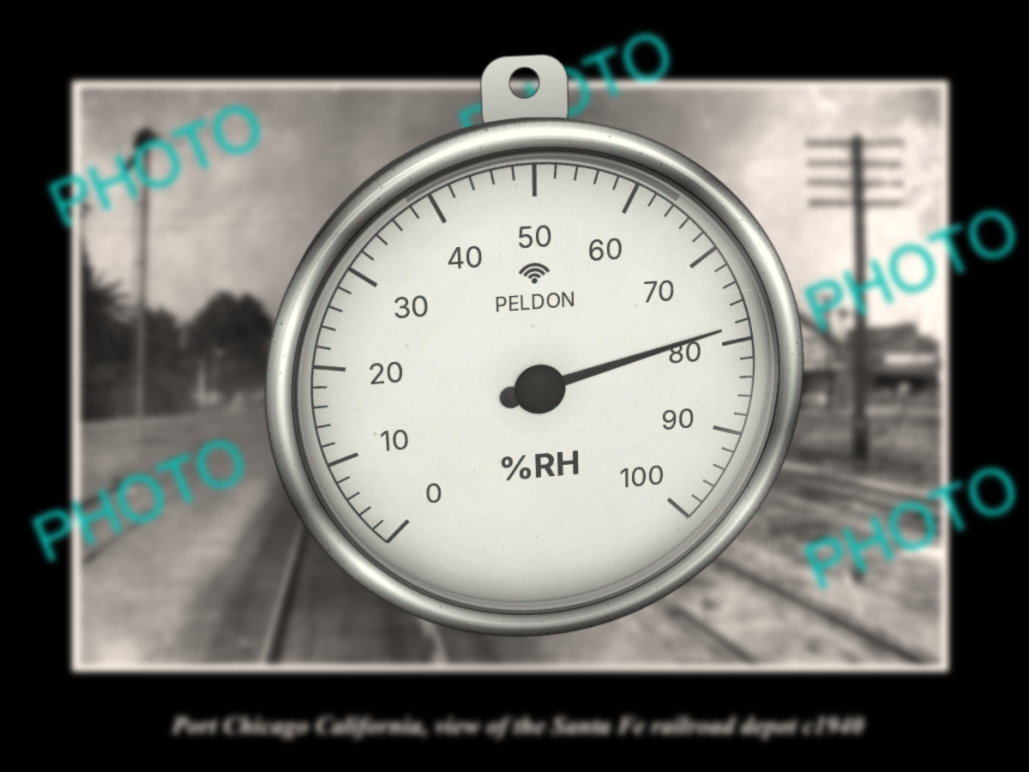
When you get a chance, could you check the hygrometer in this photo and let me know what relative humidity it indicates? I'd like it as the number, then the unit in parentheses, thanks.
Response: 78 (%)
